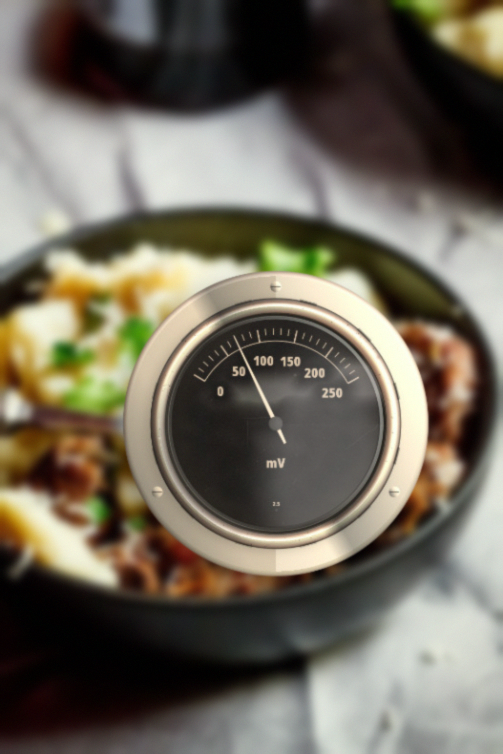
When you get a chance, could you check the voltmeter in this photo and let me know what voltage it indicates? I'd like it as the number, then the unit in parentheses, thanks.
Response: 70 (mV)
